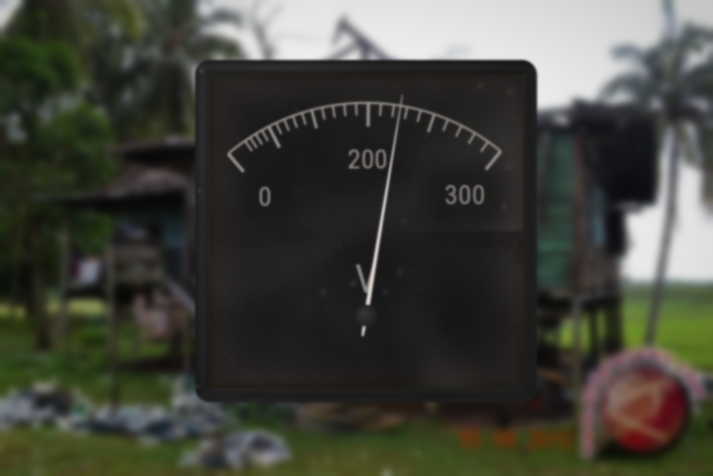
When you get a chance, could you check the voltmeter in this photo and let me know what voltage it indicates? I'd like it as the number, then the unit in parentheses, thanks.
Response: 225 (V)
